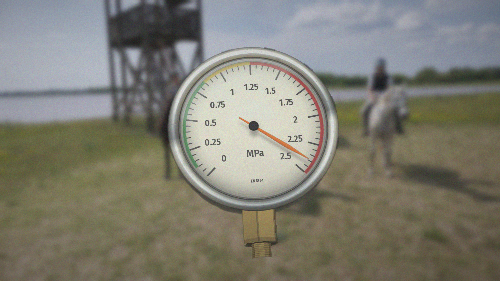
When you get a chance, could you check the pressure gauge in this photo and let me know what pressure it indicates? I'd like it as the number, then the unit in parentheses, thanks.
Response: 2.4 (MPa)
